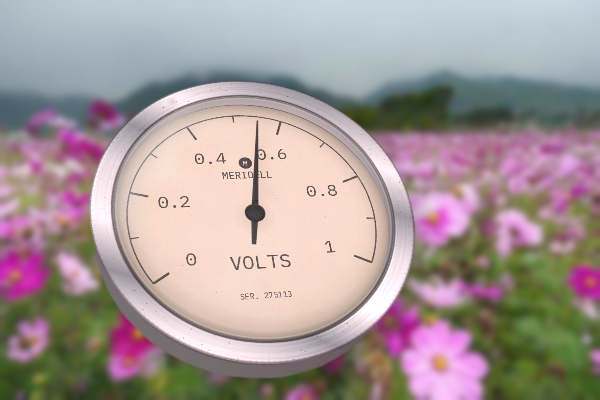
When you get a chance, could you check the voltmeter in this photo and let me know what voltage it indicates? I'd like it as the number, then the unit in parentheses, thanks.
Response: 0.55 (V)
